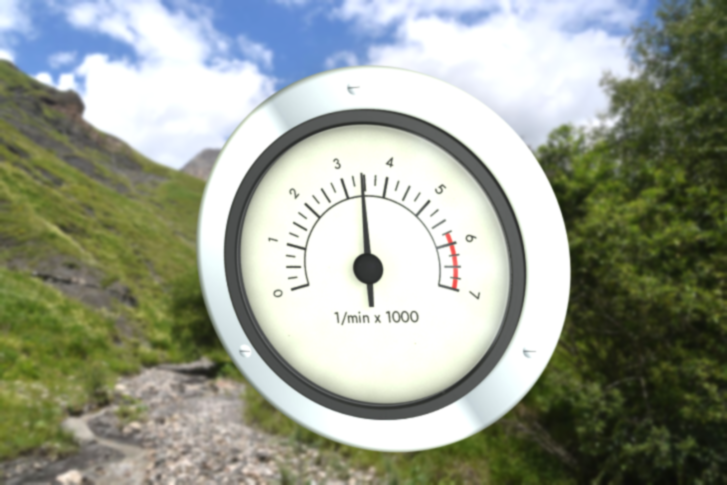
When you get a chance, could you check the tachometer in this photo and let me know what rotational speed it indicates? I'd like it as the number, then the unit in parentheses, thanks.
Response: 3500 (rpm)
